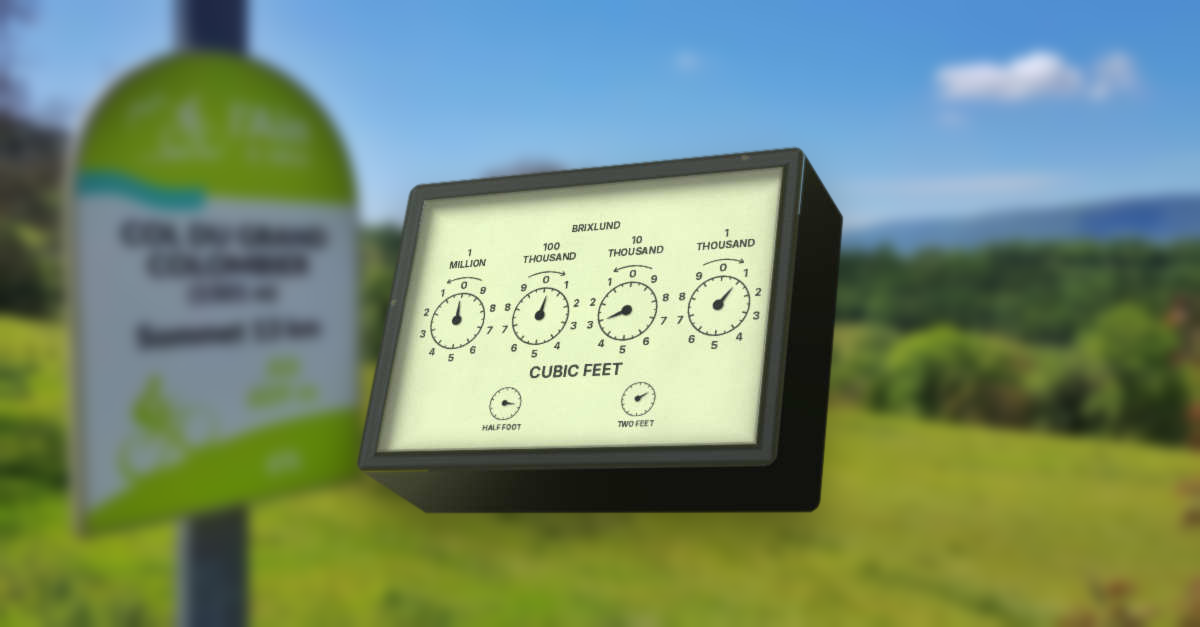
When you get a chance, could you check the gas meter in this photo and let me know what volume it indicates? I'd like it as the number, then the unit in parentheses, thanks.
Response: 3100 (ft³)
